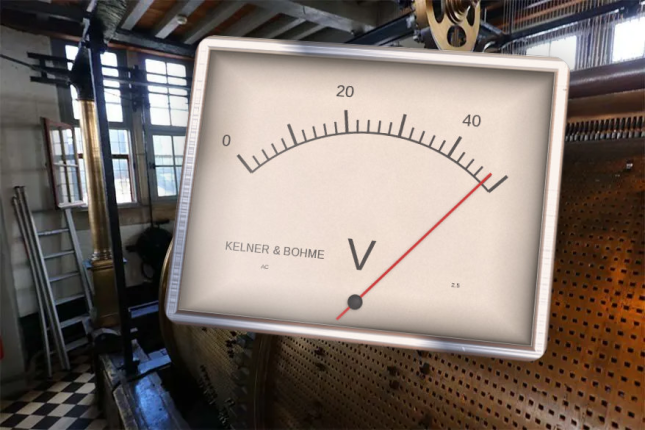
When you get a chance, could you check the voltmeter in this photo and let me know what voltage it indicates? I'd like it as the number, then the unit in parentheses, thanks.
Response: 48 (V)
